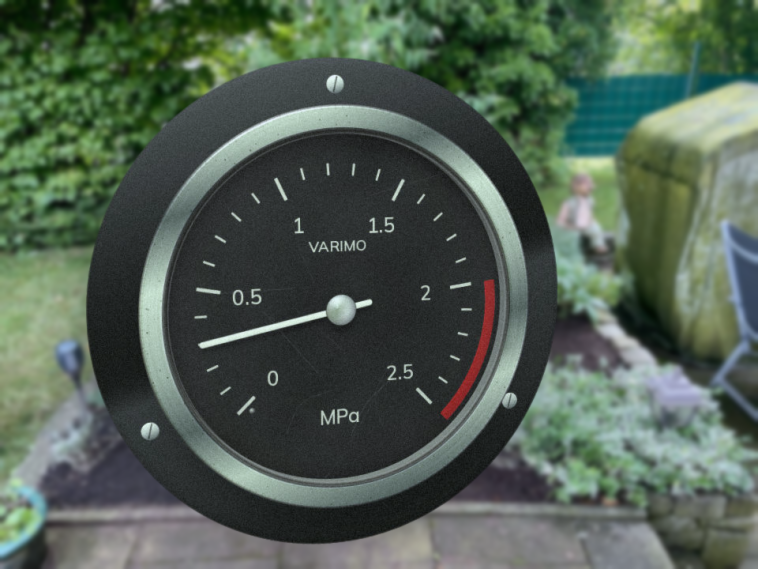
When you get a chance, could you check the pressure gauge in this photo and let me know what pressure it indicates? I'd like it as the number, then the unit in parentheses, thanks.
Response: 0.3 (MPa)
